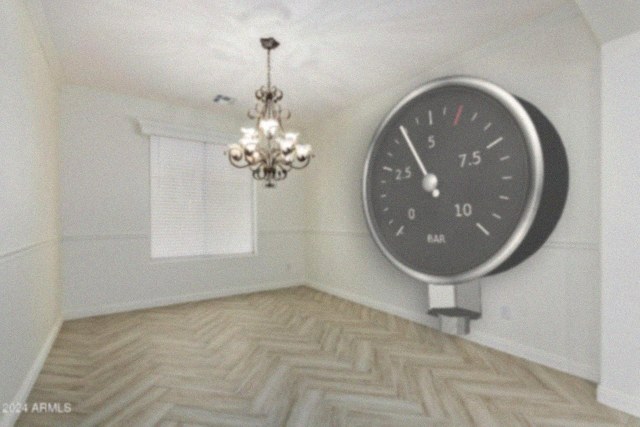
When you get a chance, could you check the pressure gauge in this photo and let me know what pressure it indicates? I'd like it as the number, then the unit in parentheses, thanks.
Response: 4 (bar)
